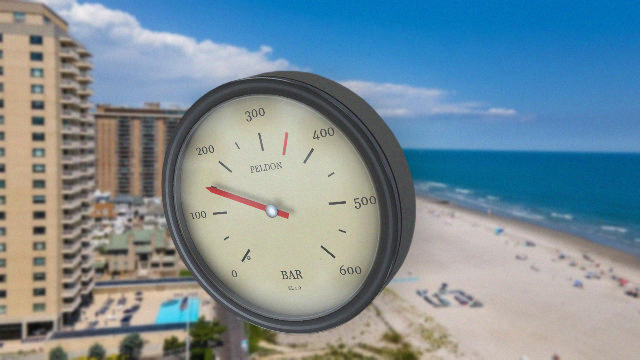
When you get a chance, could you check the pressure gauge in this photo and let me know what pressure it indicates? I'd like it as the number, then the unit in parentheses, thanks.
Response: 150 (bar)
